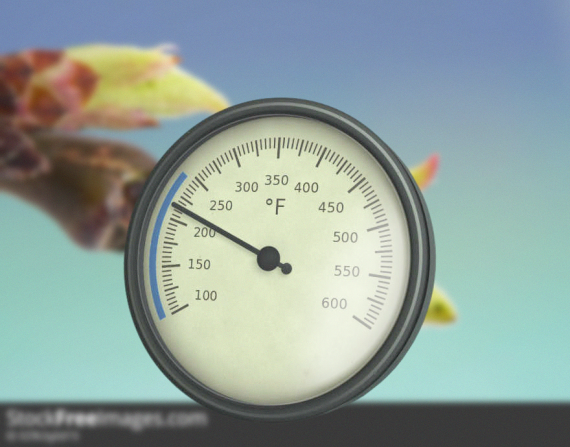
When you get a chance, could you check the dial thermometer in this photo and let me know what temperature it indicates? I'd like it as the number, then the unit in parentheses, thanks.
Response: 215 (°F)
